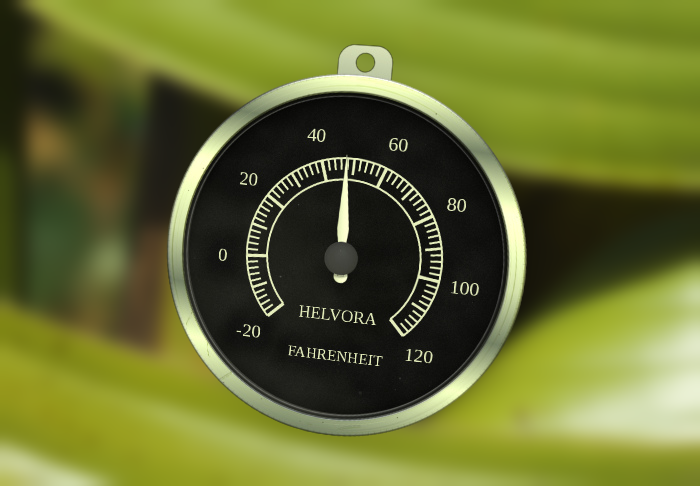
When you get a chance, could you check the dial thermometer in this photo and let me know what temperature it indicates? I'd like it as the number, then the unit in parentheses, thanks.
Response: 48 (°F)
